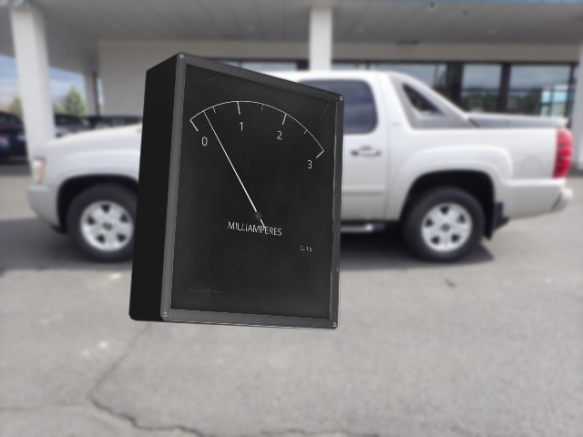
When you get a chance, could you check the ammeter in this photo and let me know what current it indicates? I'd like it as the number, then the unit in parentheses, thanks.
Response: 0.25 (mA)
